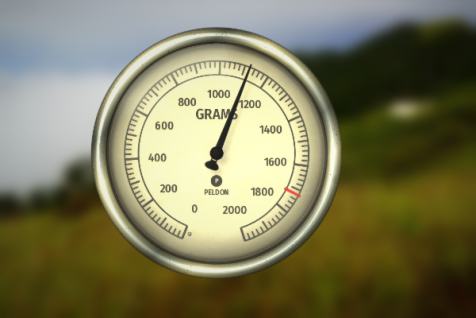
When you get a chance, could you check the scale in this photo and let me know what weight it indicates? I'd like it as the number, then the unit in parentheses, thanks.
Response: 1120 (g)
